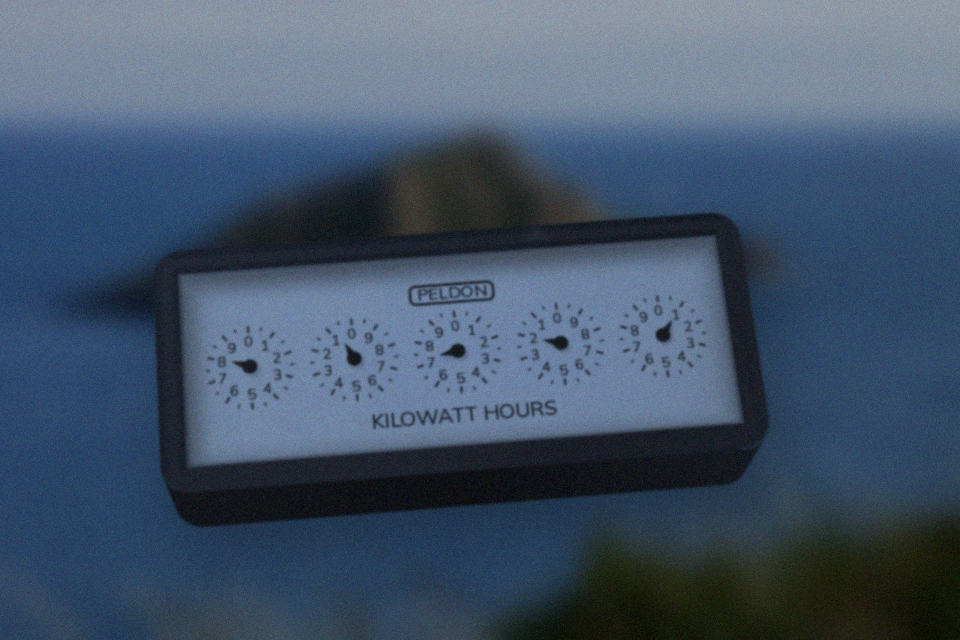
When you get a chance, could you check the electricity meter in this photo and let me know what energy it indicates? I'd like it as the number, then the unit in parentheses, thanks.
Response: 80721 (kWh)
